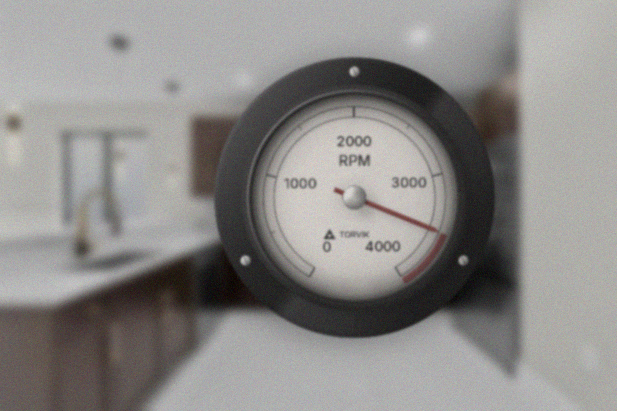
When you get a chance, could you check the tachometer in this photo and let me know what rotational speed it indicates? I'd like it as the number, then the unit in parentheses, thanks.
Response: 3500 (rpm)
